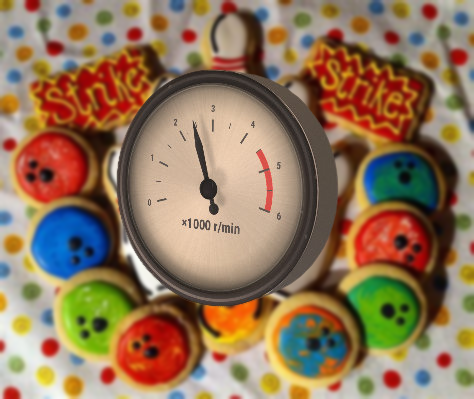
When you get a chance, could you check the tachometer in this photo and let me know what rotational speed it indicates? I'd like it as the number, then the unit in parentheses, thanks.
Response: 2500 (rpm)
